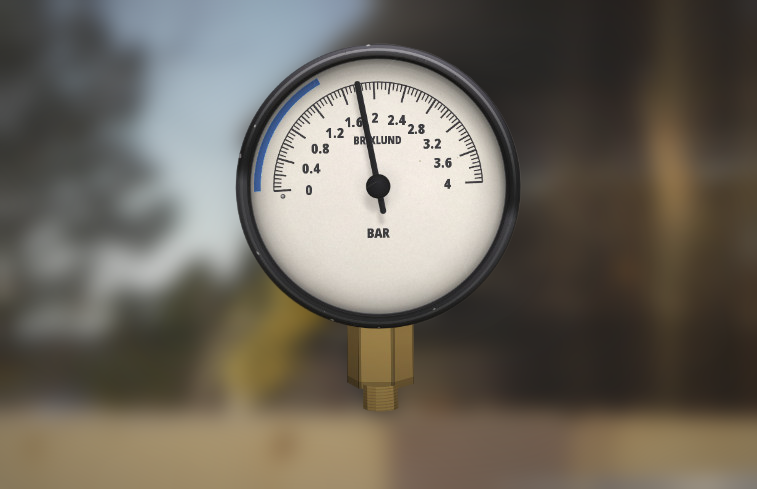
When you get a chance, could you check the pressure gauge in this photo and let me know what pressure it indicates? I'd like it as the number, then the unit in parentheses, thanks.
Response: 1.8 (bar)
